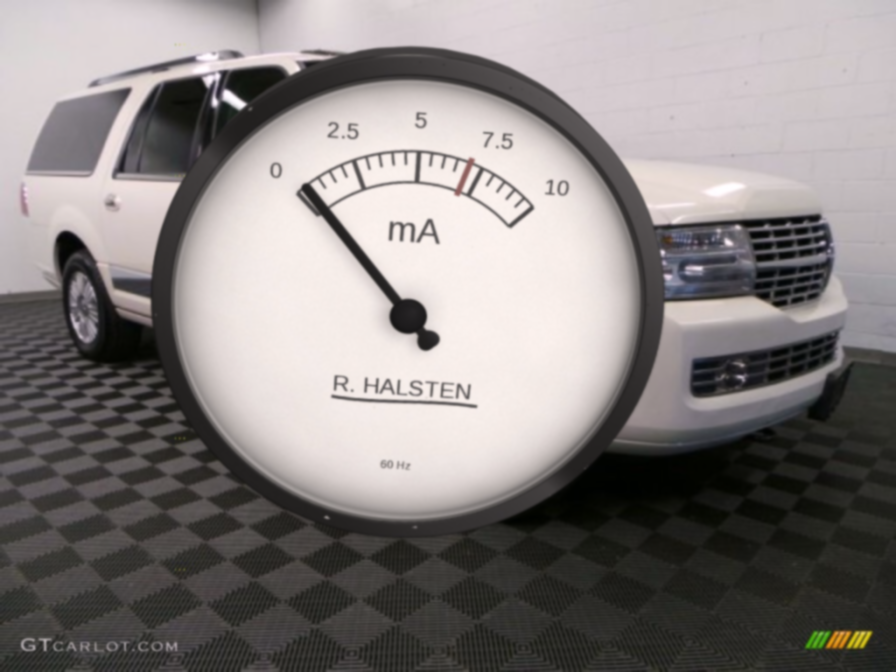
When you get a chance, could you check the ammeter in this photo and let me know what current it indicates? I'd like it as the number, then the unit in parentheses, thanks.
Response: 0.5 (mA)
